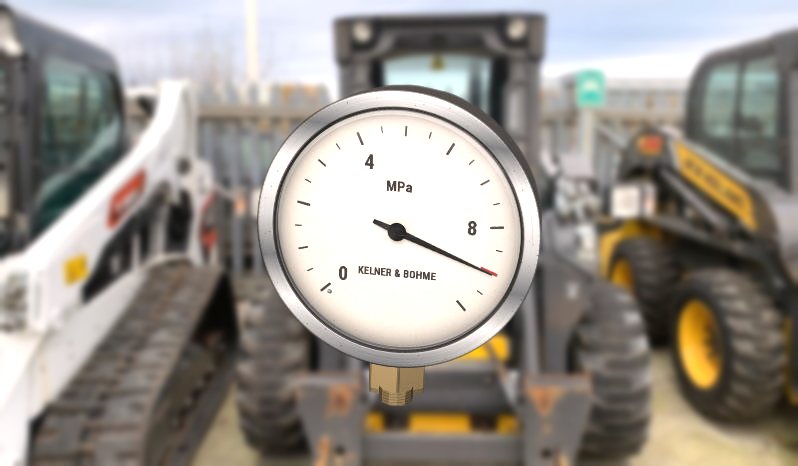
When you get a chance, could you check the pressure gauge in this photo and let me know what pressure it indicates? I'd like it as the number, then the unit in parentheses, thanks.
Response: 9 (MPa)
